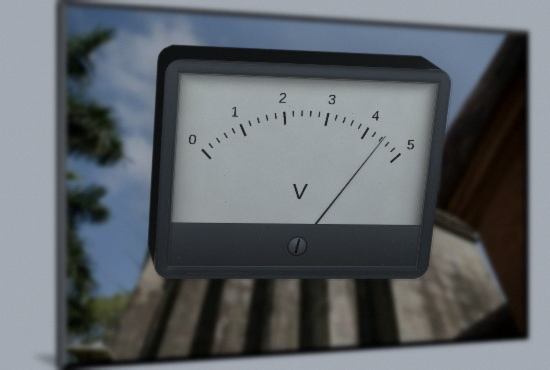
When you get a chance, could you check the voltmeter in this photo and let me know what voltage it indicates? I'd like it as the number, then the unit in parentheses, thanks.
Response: 4.4 (V)
